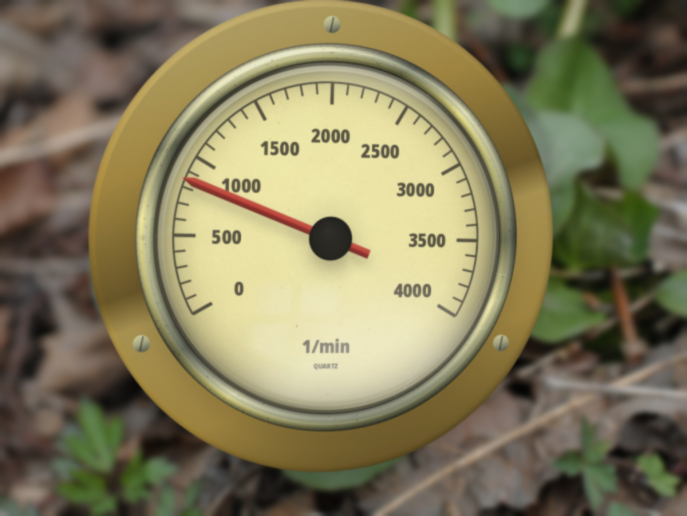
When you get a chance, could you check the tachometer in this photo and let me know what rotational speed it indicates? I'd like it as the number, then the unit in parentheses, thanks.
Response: 850 (rpm)
